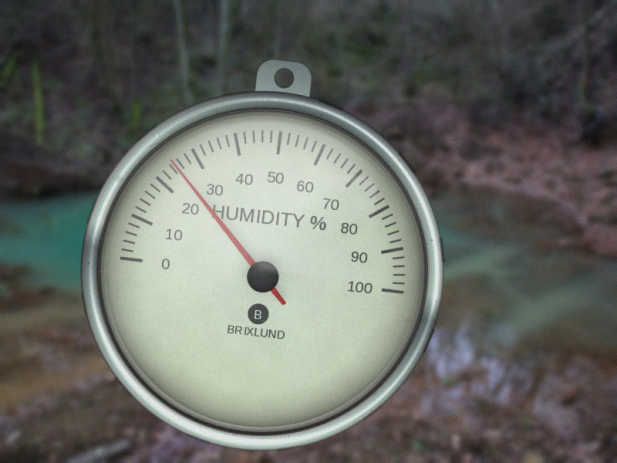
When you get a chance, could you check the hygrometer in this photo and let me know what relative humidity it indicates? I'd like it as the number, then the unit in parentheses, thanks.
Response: 25 (%)
